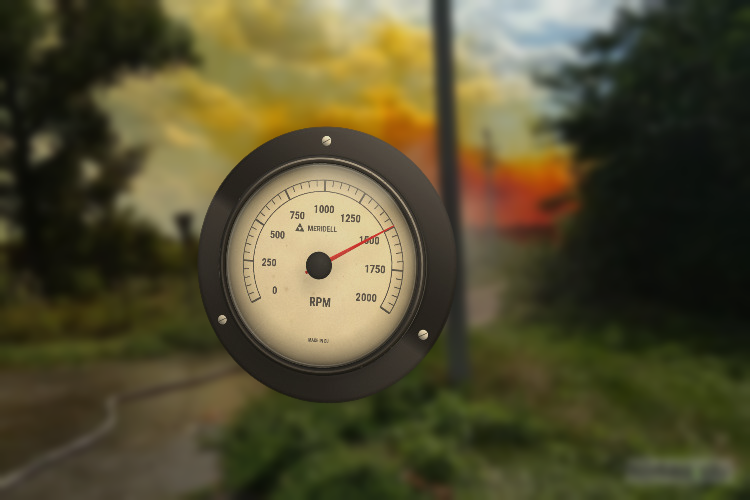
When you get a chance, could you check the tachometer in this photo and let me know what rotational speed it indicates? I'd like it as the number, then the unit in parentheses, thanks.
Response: 1500 (rpm)
